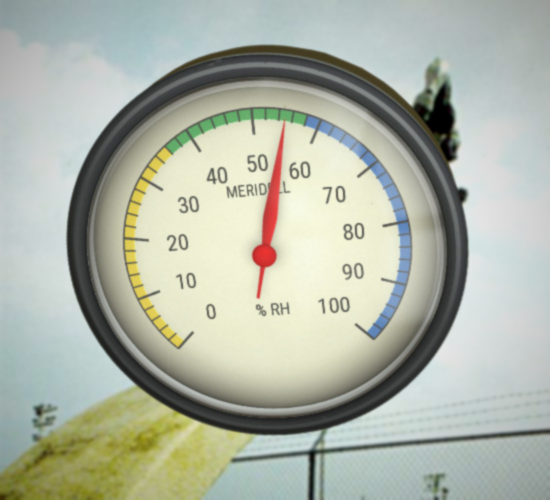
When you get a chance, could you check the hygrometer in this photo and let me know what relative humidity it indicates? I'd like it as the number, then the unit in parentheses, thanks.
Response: 55 (%)
